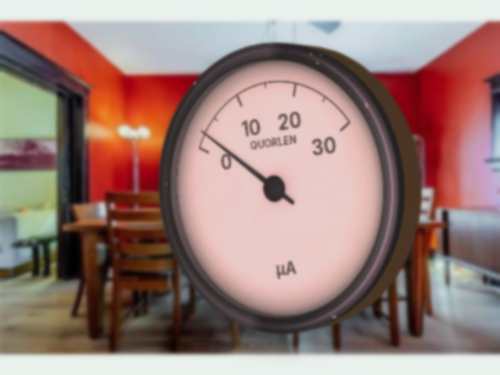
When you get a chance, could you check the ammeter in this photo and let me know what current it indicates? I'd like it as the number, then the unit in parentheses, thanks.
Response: 2.5 (µA)
